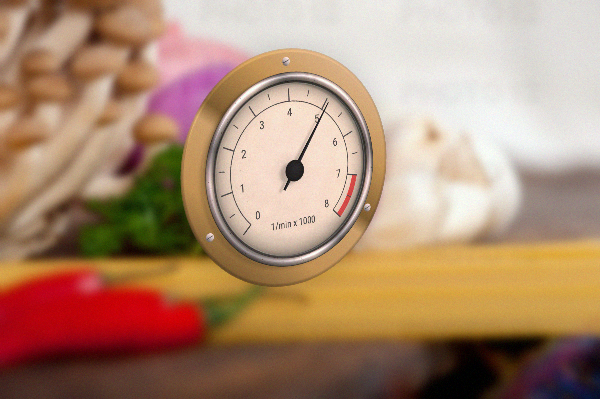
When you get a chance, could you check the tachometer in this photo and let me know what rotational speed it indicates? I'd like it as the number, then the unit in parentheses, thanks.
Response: 5000 (rpm)
